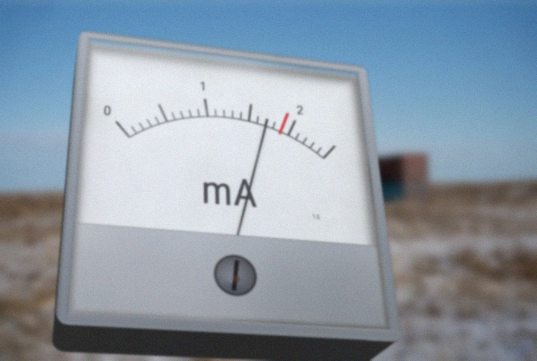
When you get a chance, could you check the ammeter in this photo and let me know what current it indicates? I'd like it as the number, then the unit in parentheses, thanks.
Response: 1.7 (mA)
